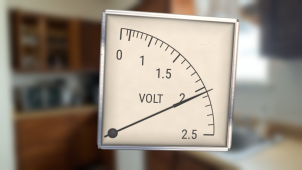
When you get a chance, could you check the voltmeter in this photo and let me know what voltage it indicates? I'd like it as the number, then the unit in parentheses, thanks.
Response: 2.05 (V)
